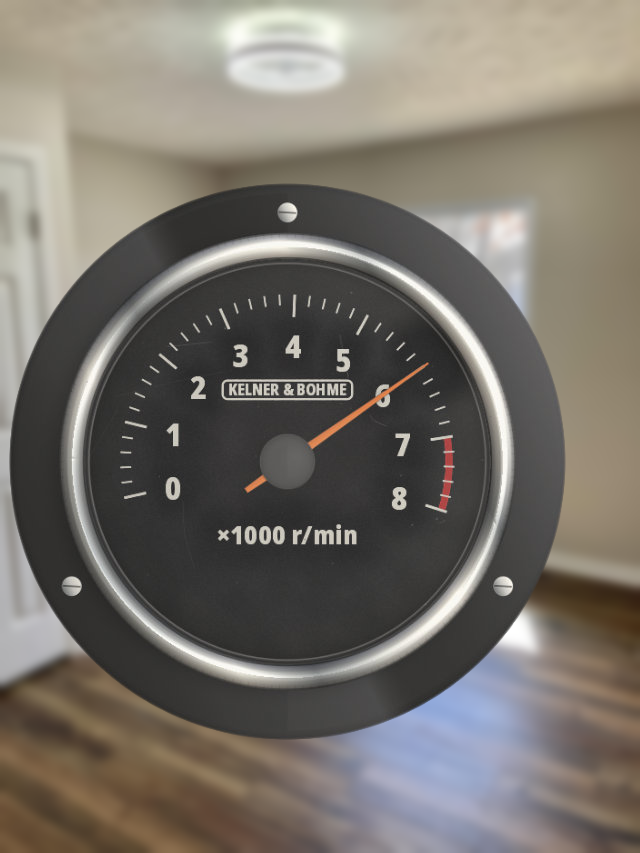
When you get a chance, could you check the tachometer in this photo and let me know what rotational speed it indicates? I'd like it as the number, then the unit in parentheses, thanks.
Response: 6000 (rpm)
